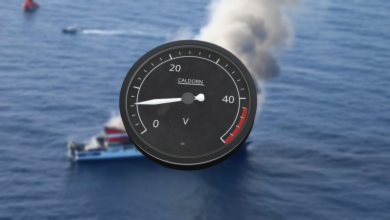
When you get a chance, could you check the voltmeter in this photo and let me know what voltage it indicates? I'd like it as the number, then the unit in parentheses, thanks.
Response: 6 (V)
